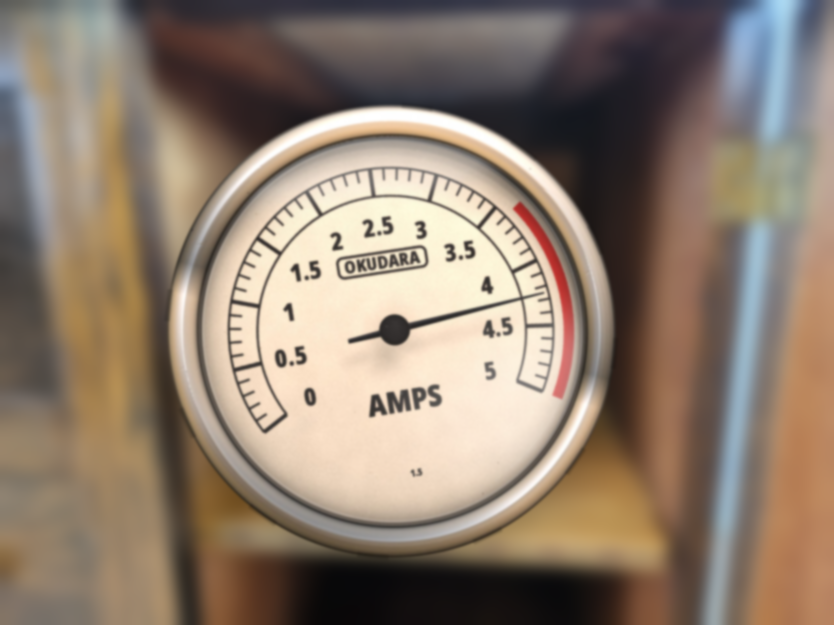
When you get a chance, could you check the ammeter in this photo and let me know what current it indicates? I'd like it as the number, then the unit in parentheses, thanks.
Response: 4.25 (A)
